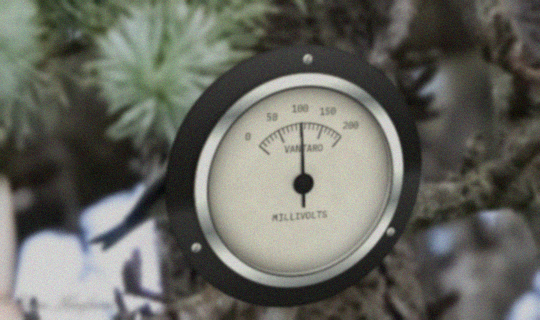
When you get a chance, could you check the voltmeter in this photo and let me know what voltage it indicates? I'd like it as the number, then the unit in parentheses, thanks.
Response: 100 (mV)
